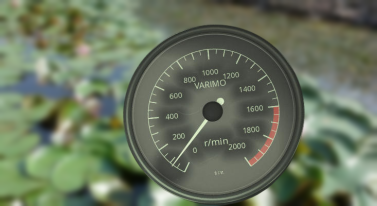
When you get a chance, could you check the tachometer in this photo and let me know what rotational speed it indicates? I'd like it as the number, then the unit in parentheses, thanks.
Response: 75 (rpm)
